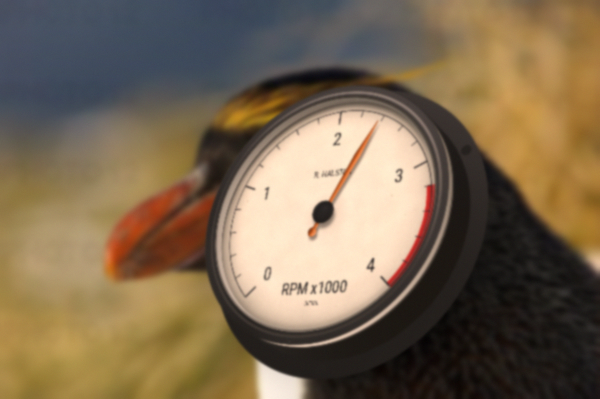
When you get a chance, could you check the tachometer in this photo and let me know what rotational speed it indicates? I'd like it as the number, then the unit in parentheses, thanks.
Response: 2400 (rpm)
